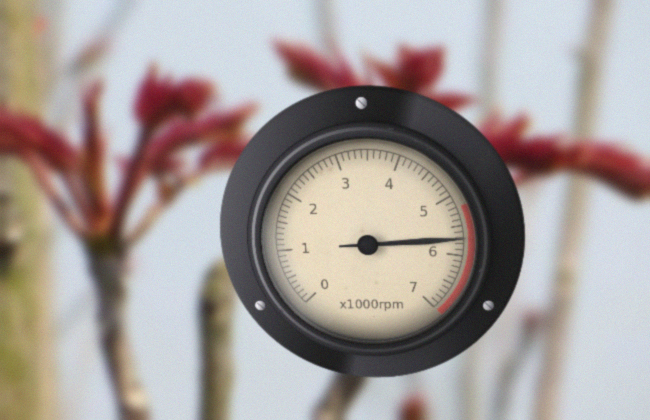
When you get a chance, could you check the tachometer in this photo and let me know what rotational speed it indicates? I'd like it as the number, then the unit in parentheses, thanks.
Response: 5700 (rpm)
